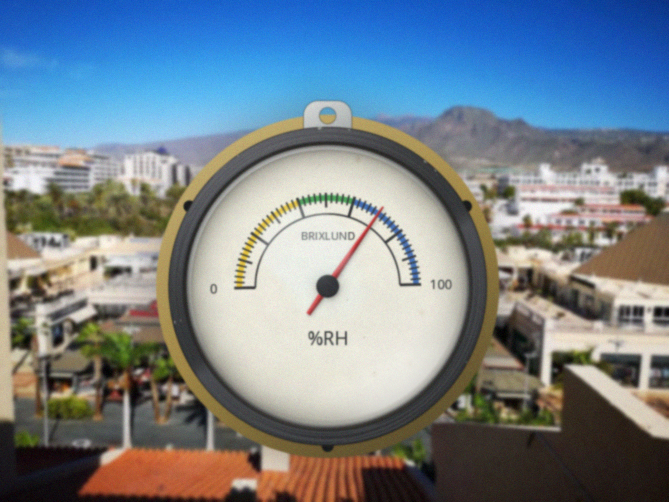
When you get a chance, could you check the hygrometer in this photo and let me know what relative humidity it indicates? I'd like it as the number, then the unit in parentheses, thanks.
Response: 70 (%)
